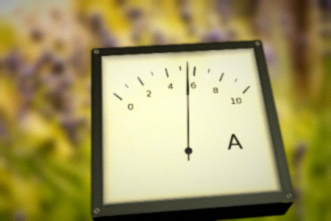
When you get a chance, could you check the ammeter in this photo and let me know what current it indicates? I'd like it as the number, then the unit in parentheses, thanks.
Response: 5.5 (A)
